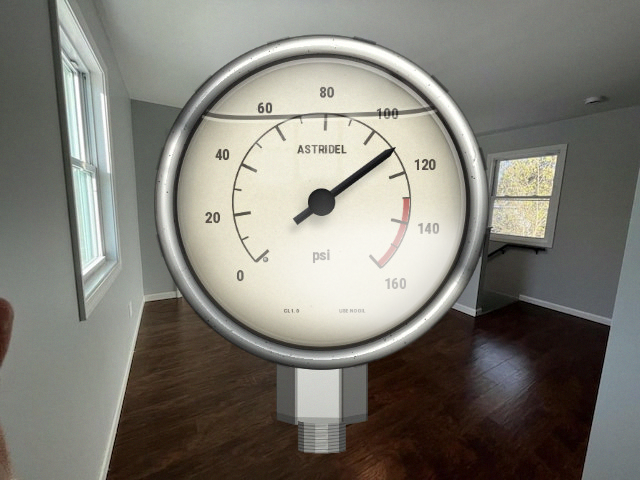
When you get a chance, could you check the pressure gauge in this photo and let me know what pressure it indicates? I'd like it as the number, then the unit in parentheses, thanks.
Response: 110 (psi)
